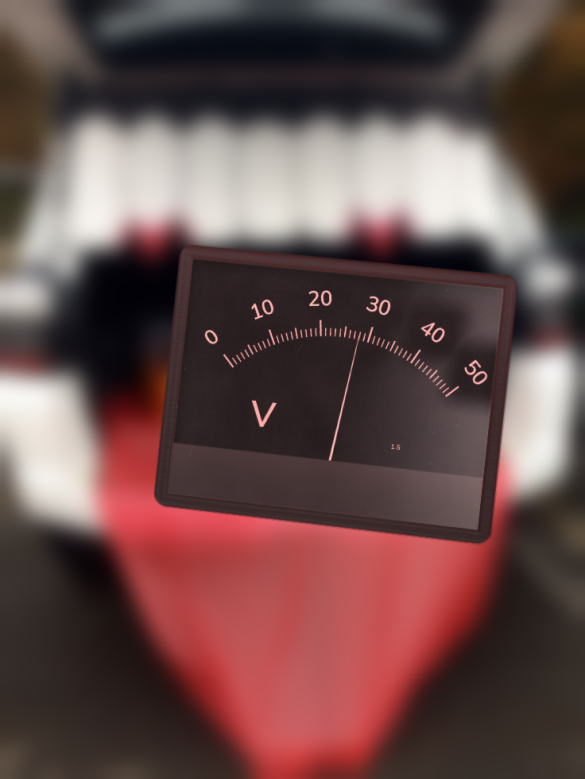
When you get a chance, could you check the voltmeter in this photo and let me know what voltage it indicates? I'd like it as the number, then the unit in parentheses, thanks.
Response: 28 (V)
